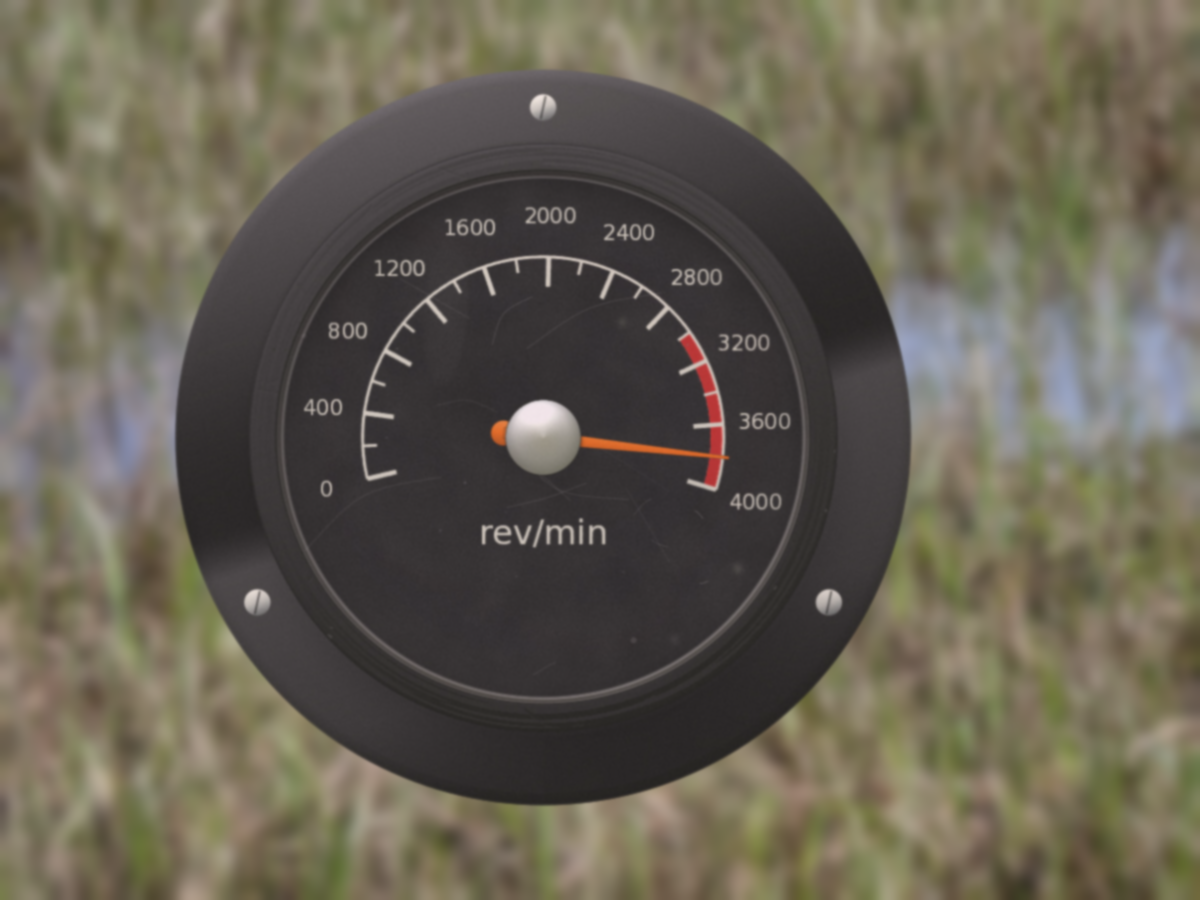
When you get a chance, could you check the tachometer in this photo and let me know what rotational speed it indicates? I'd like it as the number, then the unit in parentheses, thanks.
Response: 3800 (rpm)
